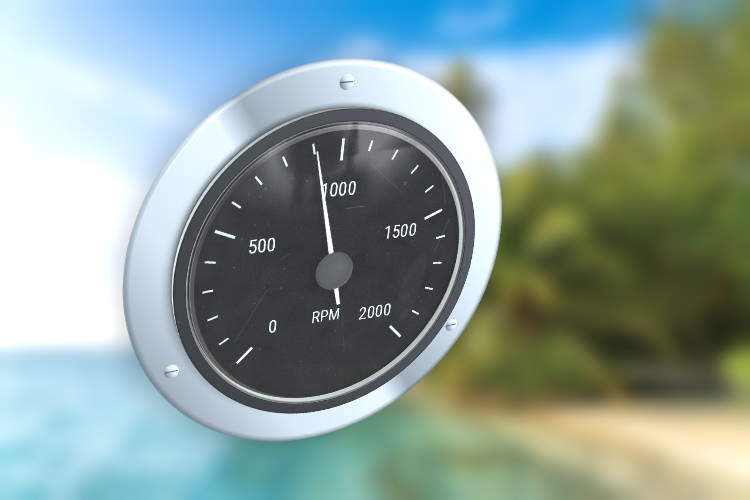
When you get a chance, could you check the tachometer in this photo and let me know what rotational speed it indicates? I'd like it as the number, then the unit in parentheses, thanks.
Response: 900 (rpm)
